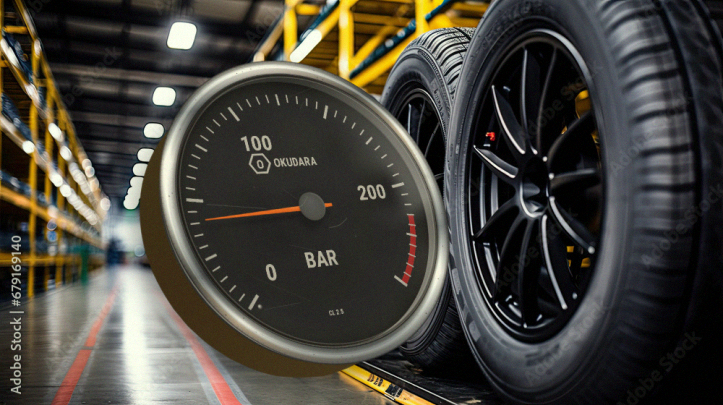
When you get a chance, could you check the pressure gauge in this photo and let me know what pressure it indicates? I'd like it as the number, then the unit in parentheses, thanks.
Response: 40 (bar)
